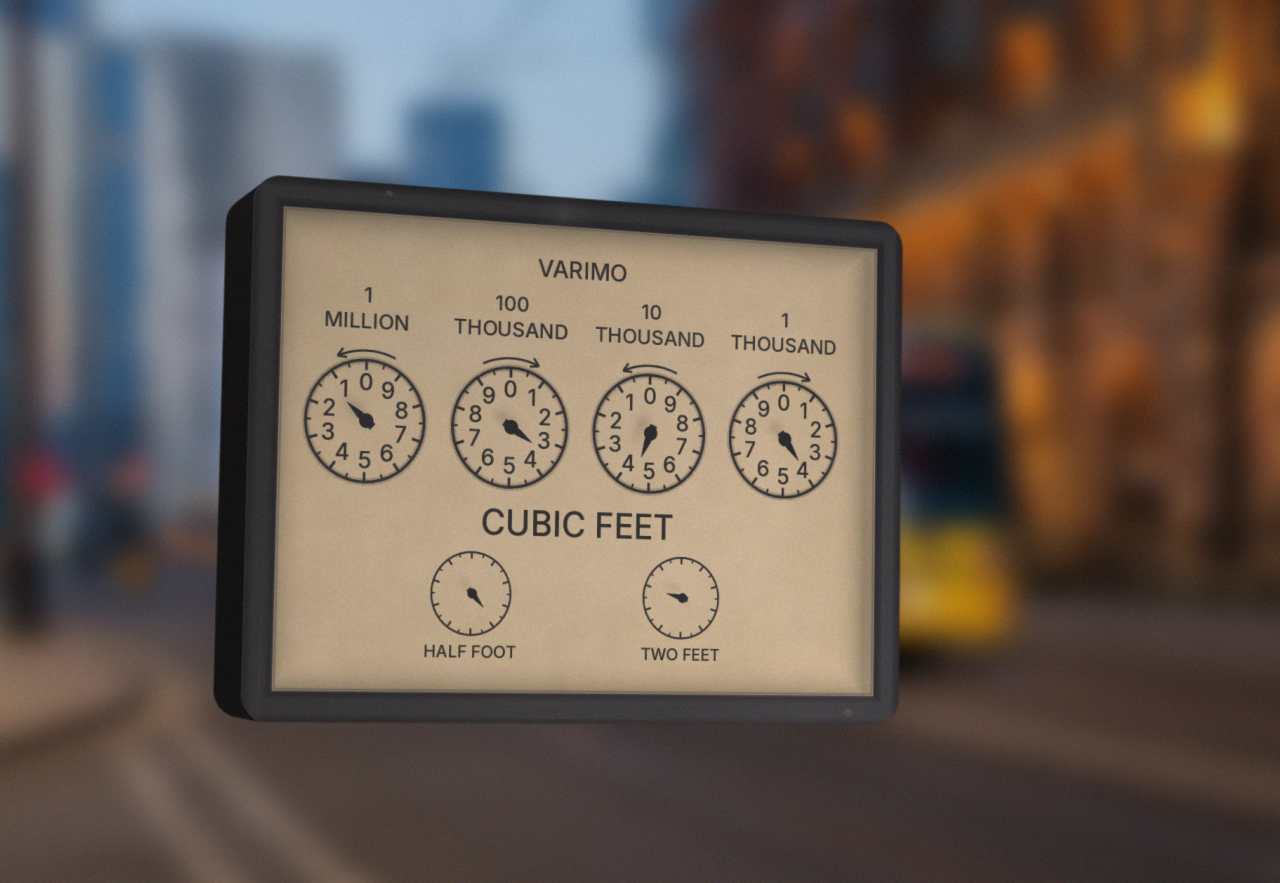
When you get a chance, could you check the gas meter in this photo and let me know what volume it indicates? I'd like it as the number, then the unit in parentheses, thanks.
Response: 134400 (ft³)
